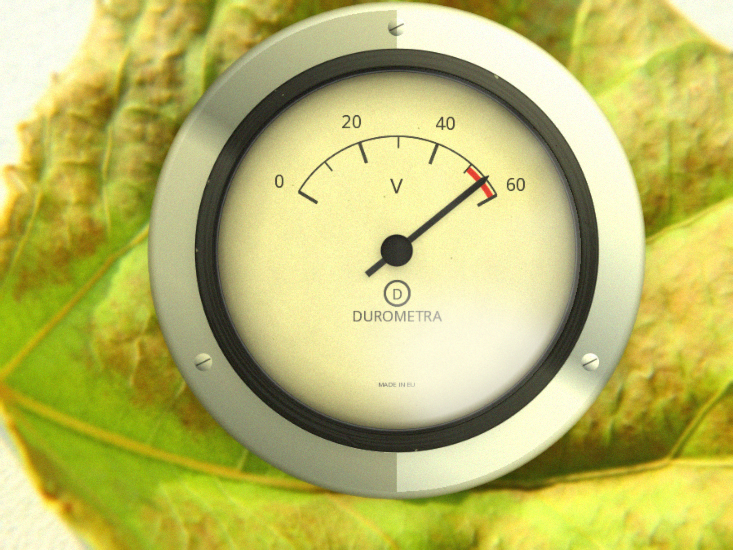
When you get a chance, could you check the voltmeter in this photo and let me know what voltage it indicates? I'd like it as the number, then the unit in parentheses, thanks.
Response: 55 (V)
